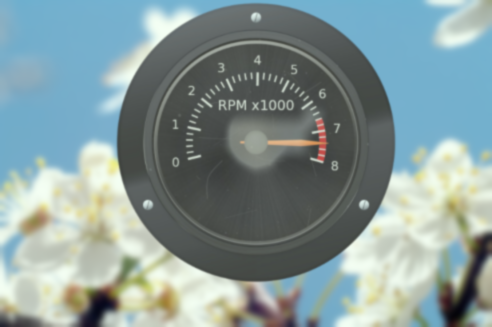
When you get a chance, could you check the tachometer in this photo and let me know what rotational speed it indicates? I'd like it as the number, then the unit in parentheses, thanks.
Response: 7400 (rpm)
